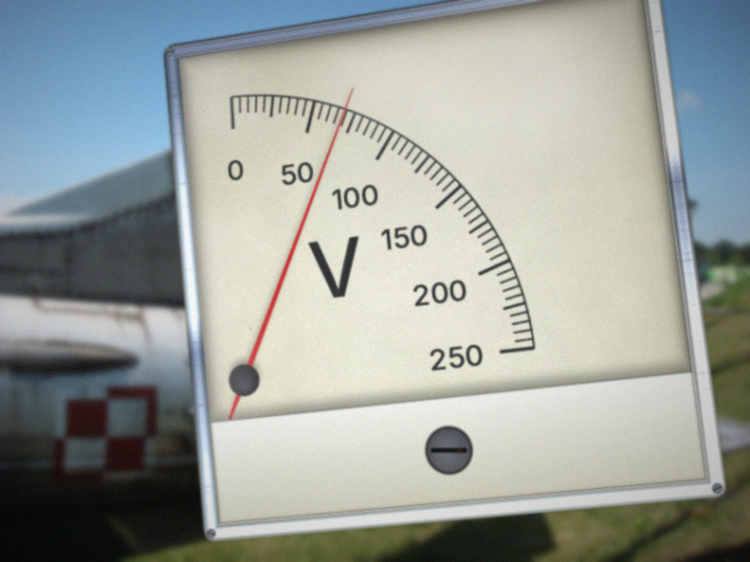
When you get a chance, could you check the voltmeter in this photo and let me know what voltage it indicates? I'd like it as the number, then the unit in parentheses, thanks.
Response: 70 (V)
